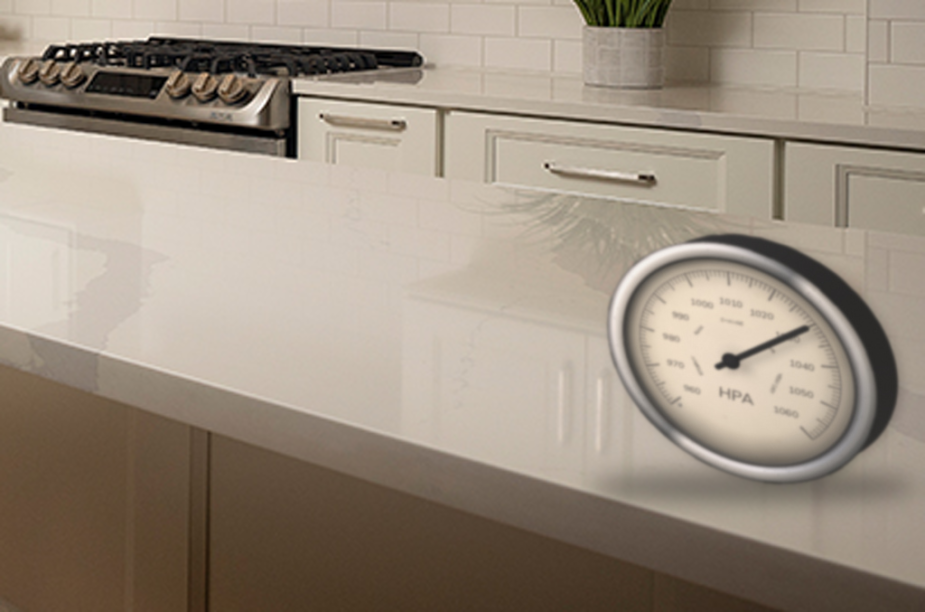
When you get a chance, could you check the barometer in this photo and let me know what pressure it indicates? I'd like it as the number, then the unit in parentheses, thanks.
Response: 1030 (hPa)
